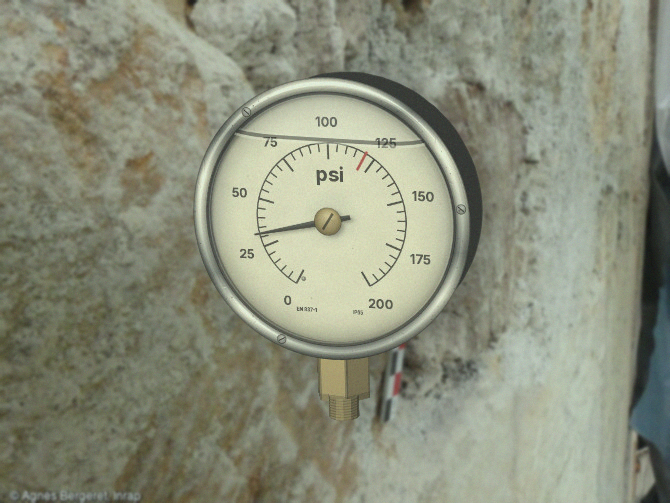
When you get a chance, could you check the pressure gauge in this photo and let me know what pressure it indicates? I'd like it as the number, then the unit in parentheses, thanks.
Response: 32.5 (psi)
